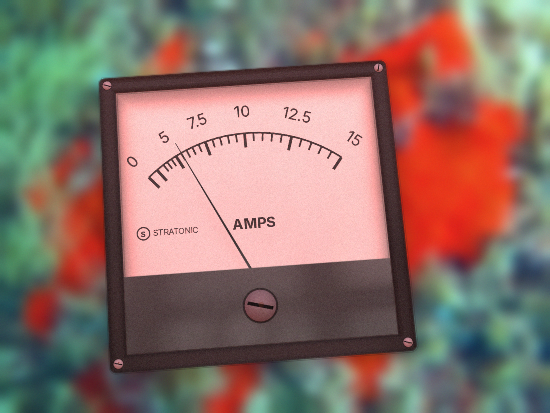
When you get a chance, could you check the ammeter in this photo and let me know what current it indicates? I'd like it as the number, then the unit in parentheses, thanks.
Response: 5.5 (A)
